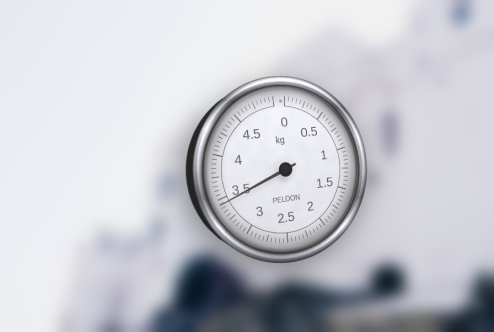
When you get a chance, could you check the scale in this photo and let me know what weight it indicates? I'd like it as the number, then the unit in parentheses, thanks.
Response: 3.45 (kg)
